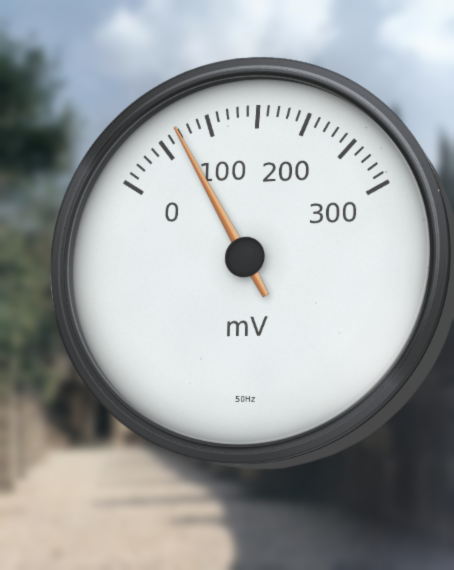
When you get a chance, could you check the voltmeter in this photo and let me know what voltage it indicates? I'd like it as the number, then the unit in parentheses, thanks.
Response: 70 (mV)
